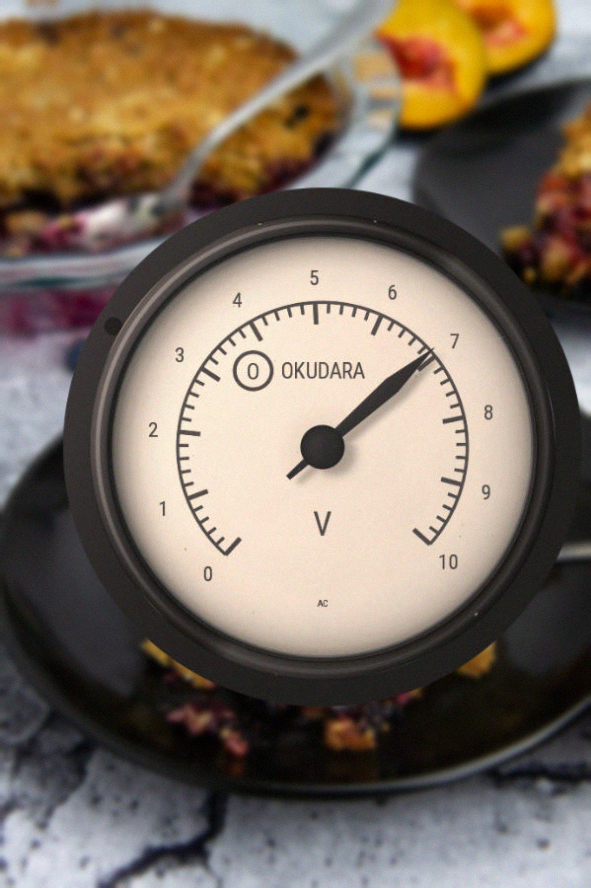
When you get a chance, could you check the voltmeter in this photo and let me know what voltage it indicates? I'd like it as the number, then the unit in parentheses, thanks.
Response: 6.9 (V)
